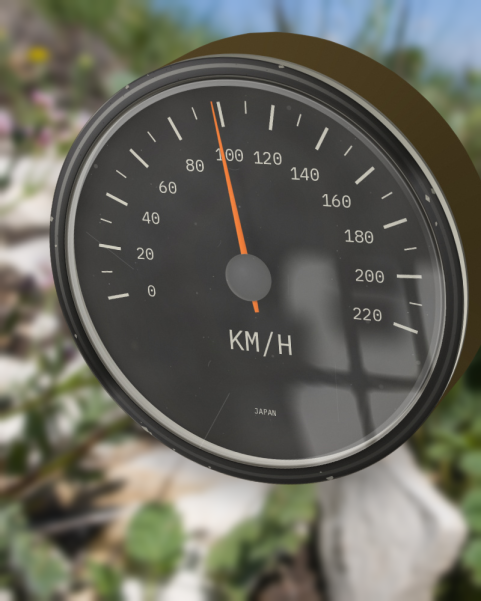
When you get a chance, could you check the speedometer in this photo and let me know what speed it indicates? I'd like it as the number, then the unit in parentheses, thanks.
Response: 100 (km/h)
